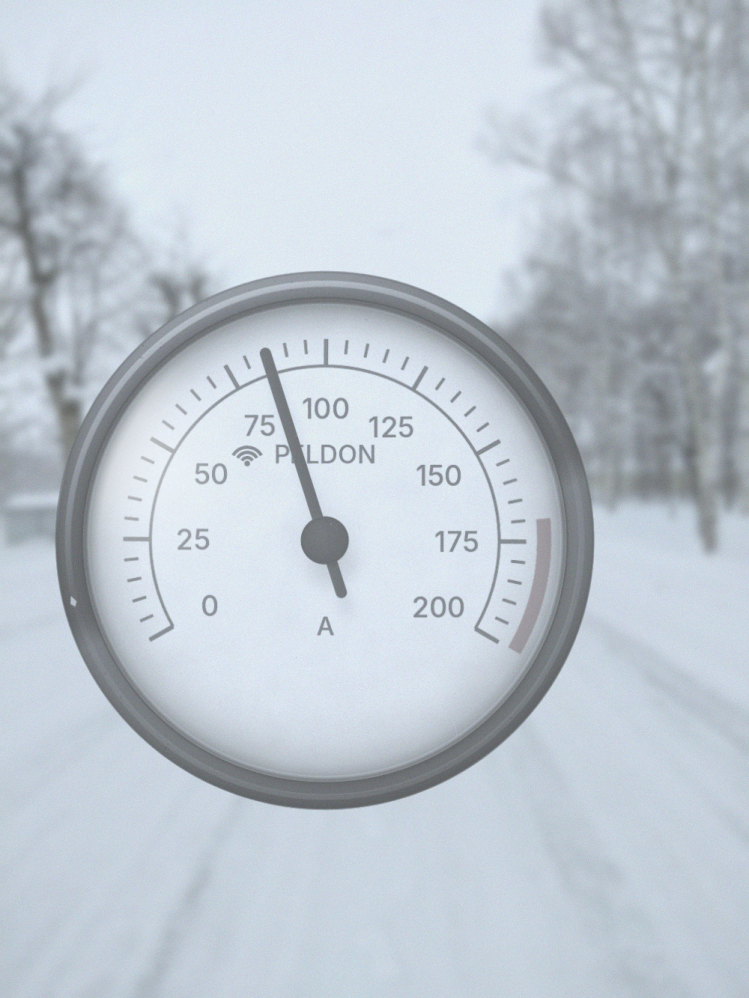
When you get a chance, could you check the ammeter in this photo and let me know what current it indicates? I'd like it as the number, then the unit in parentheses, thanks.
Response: 85 (A)
